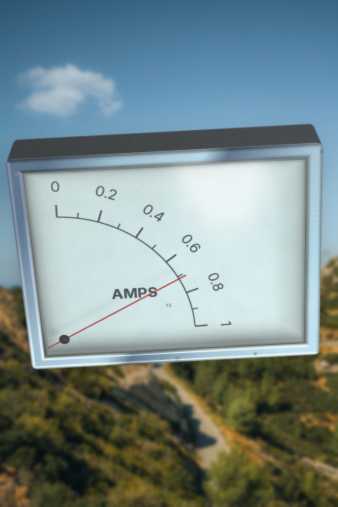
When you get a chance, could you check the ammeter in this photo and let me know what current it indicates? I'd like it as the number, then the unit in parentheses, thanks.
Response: 0.7 (A)
